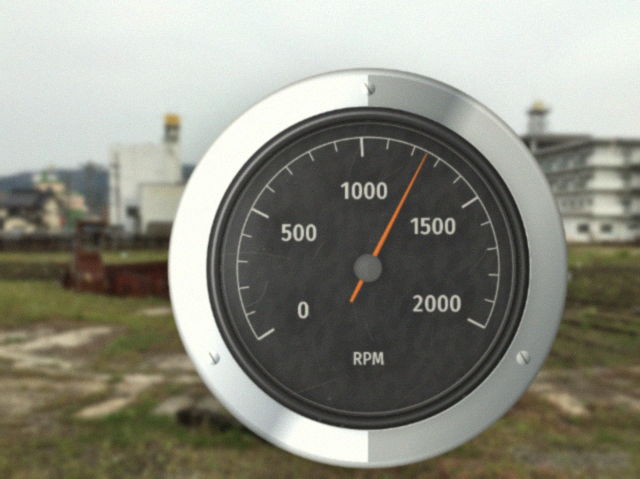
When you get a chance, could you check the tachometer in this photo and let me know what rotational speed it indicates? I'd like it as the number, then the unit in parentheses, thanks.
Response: 1250 (rpm)
